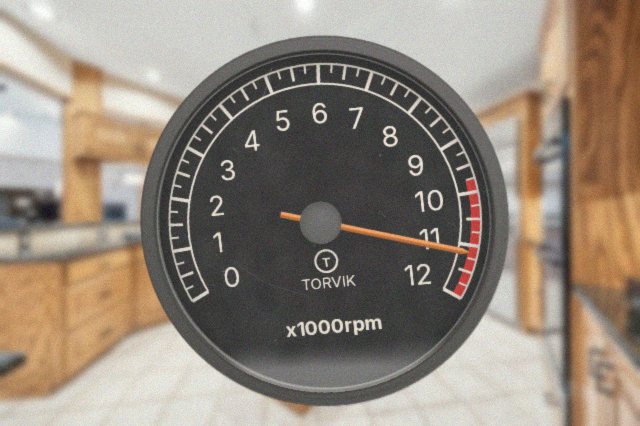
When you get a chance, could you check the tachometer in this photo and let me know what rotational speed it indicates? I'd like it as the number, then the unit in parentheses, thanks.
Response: 11125 (rpm)
